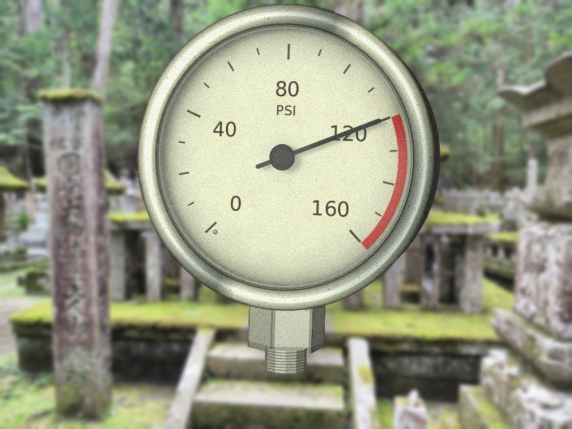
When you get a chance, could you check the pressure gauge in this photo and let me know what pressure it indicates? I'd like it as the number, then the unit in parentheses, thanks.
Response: 120 (psi)
